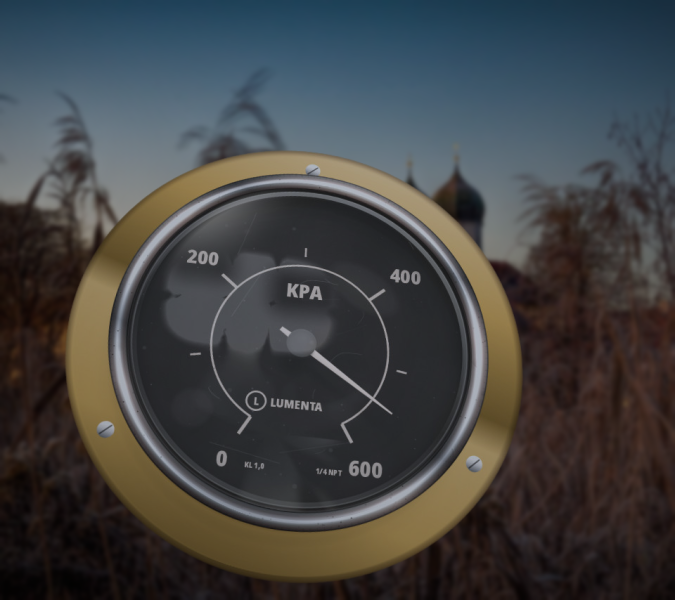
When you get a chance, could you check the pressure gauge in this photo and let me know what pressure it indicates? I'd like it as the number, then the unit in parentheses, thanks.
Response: 550 (kPa)
